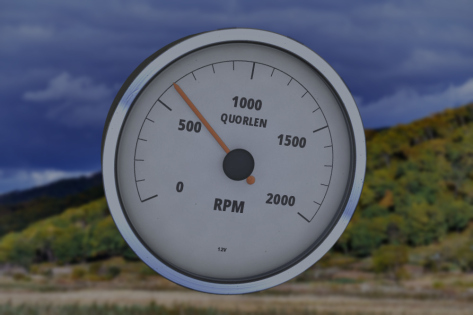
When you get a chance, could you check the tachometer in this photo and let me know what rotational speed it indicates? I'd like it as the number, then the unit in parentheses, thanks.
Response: 600 (rpm)
